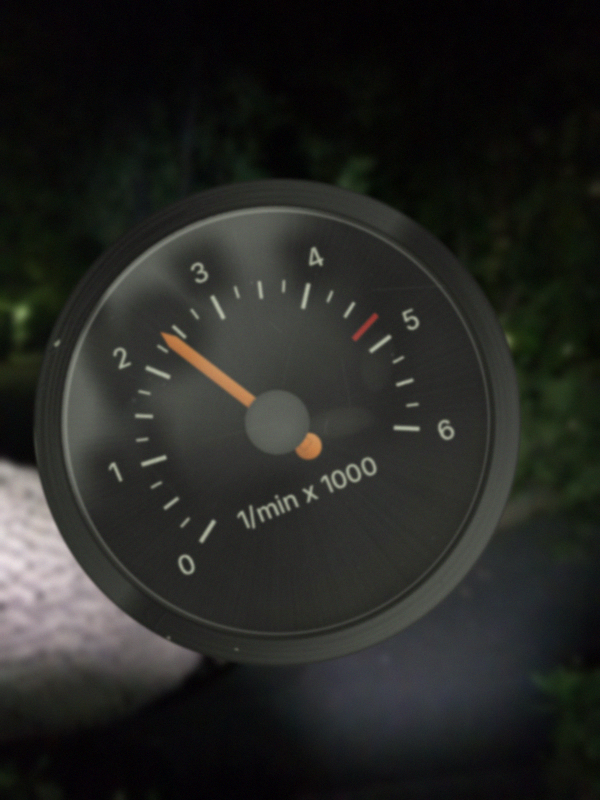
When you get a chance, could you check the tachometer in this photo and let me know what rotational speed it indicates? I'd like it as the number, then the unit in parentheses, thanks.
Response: 2375 (rpm)
